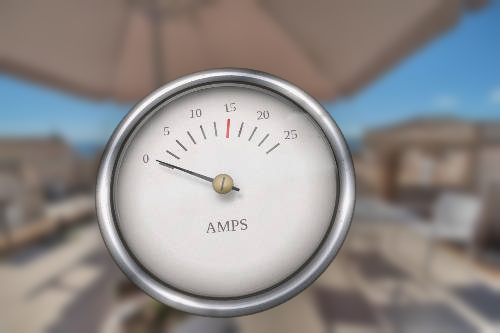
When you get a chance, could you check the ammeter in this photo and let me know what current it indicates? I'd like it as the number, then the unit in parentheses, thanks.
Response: 0 (A)
